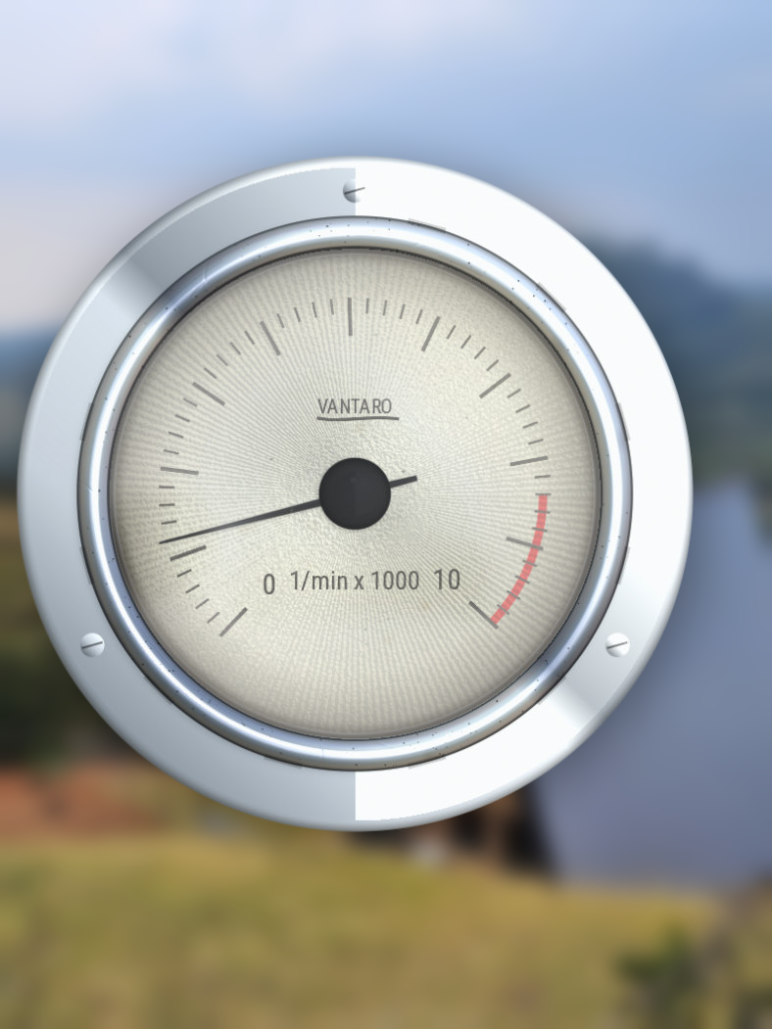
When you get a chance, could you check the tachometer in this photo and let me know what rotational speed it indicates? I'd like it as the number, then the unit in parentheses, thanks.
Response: 1200 (rpm)
